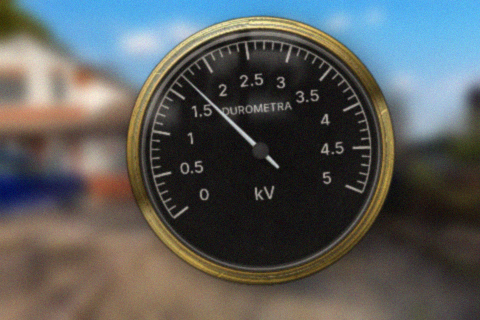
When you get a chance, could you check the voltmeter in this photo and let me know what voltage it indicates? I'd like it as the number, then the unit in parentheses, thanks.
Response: 1.7 (kV)
